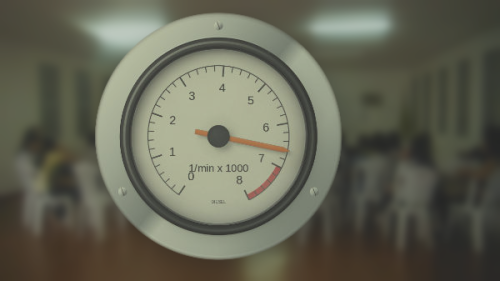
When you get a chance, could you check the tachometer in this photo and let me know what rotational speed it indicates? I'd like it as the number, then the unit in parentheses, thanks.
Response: 6600 (rpm)
